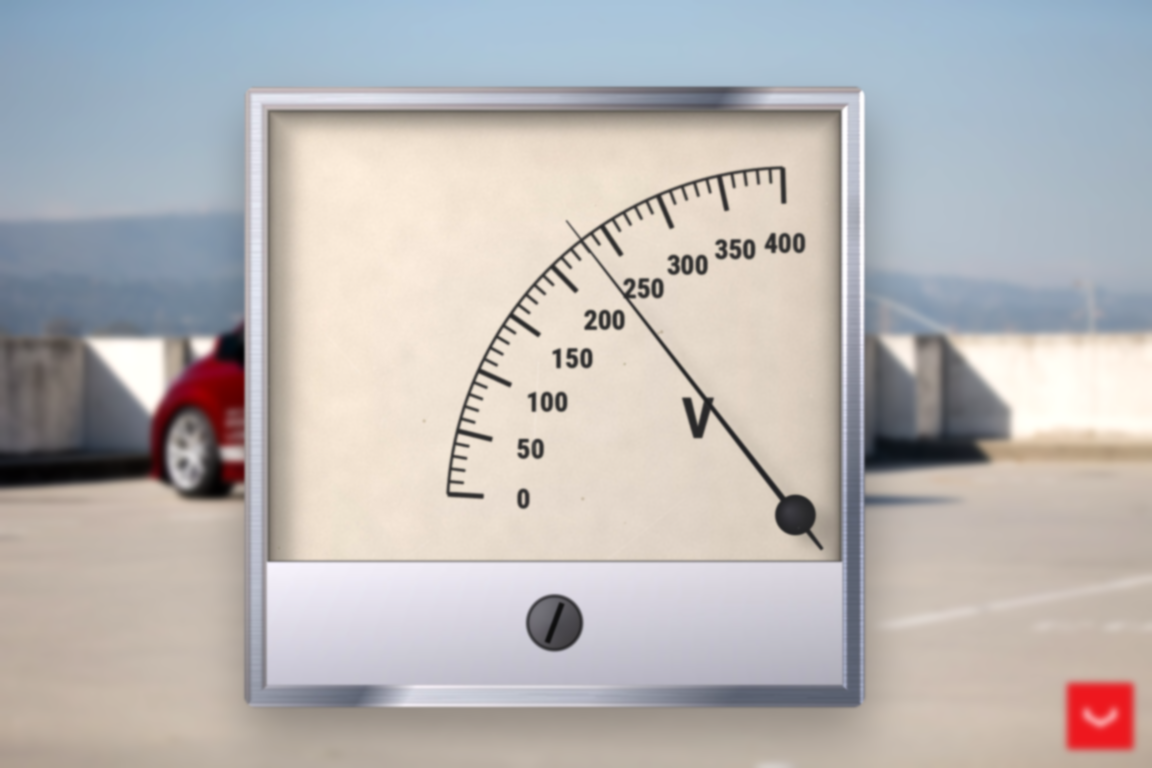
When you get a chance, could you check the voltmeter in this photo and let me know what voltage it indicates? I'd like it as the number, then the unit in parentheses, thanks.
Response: 230 (V)
